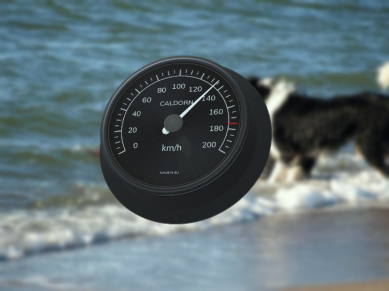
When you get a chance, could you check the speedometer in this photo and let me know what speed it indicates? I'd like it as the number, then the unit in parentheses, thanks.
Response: 135 (km/h)
